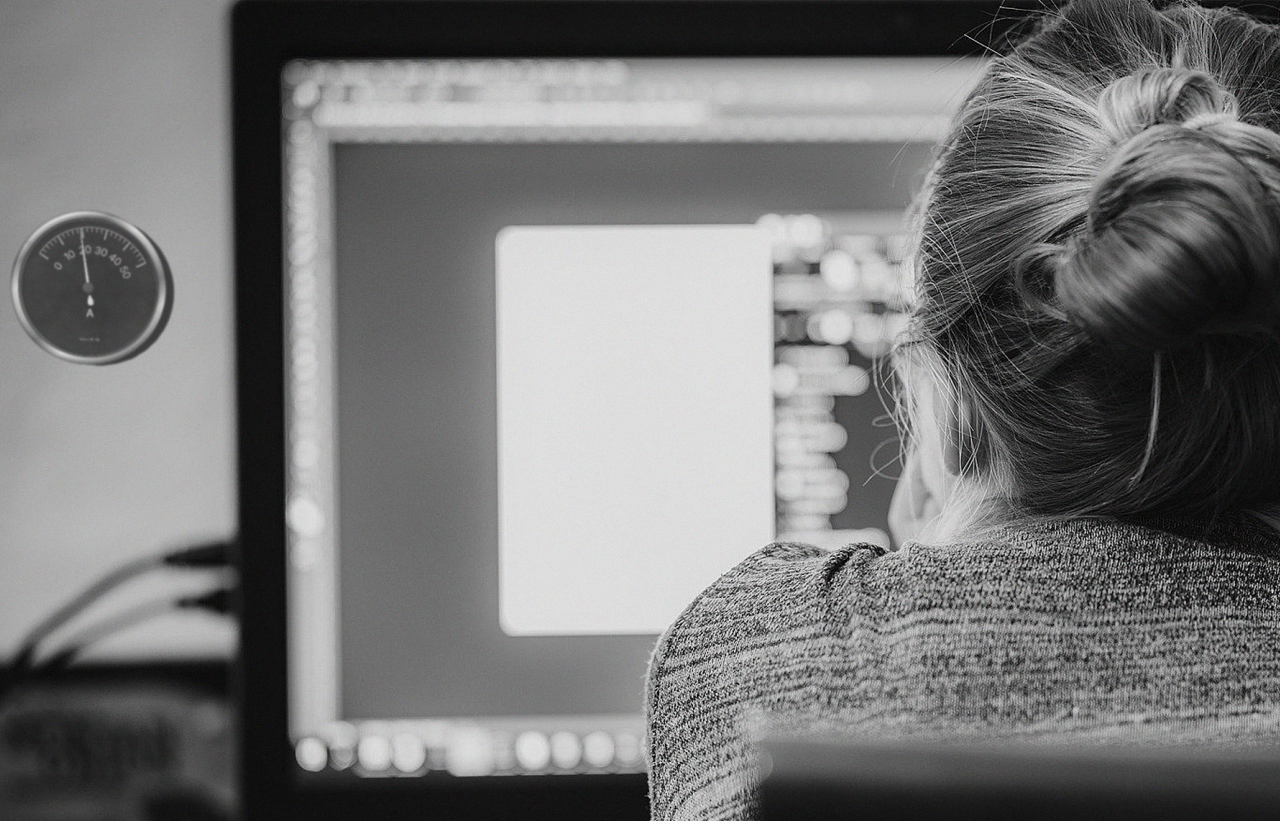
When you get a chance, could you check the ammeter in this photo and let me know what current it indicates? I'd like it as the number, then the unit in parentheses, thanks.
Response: 20 (A)
